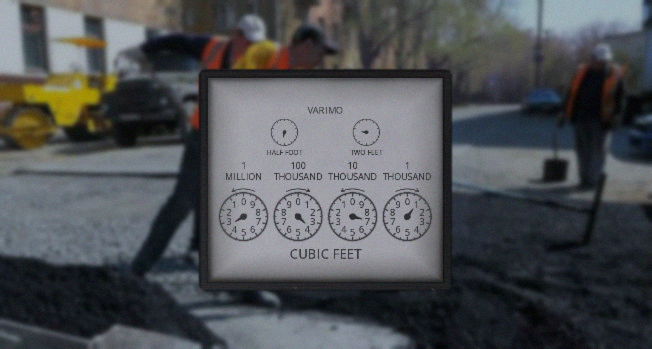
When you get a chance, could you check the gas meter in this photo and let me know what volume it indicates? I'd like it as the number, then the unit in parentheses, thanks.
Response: 337100 (ft³)
